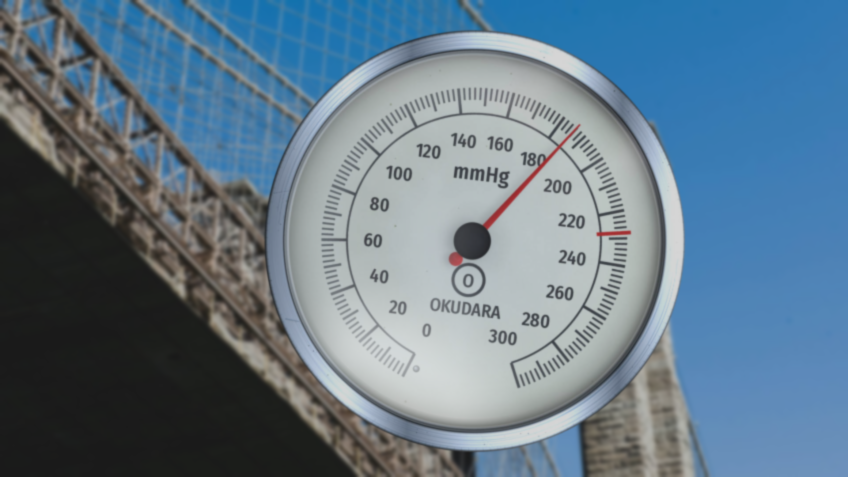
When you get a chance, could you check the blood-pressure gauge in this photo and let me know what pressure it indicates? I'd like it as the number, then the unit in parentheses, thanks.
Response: 186 (mmHg)
